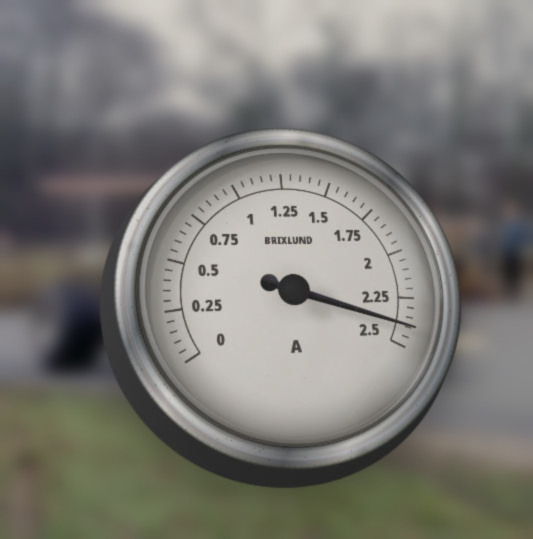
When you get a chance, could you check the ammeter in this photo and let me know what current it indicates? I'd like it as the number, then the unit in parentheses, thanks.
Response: 2.4 (A)
